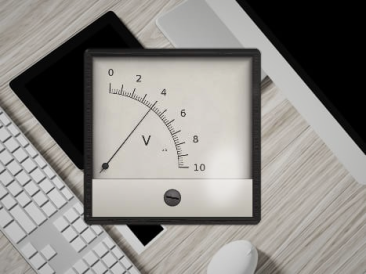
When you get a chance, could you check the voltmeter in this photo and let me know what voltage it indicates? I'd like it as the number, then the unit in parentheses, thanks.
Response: 4 (V)
